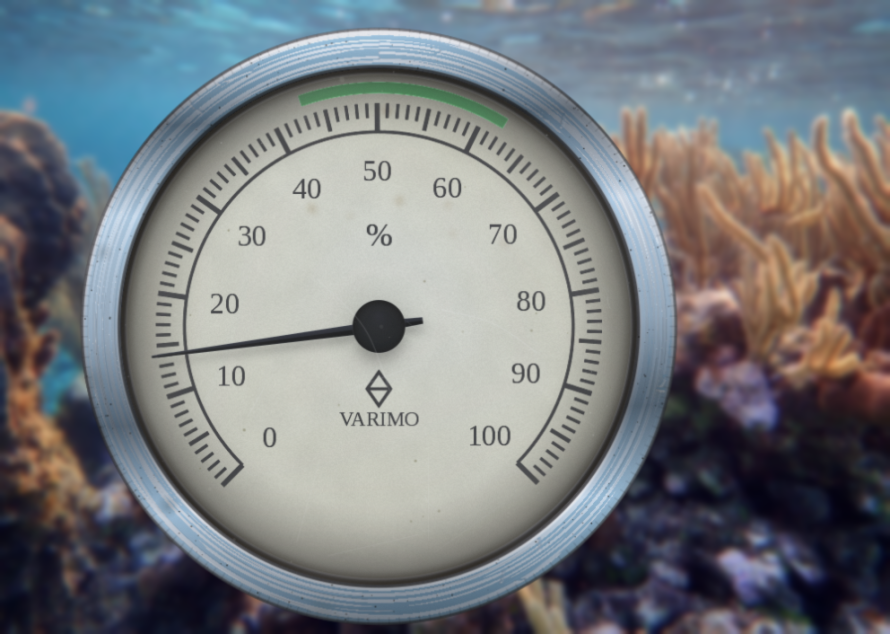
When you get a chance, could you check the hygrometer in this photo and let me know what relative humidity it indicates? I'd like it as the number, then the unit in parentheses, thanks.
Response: 14 (%)
